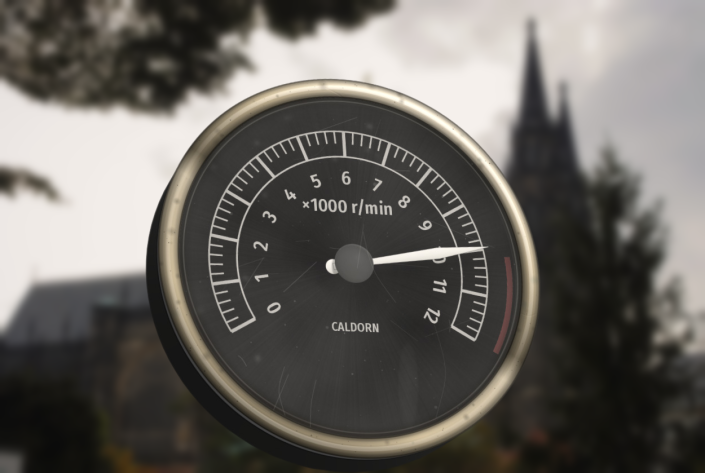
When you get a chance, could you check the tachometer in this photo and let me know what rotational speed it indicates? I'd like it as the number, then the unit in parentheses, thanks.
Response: 10000 (rpm)
